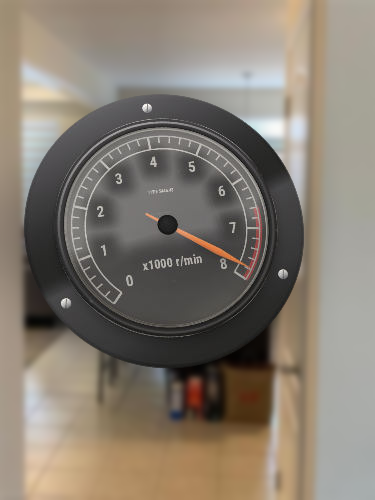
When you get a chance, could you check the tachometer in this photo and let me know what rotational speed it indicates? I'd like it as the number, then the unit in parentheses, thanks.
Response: 7800 (rpm)
